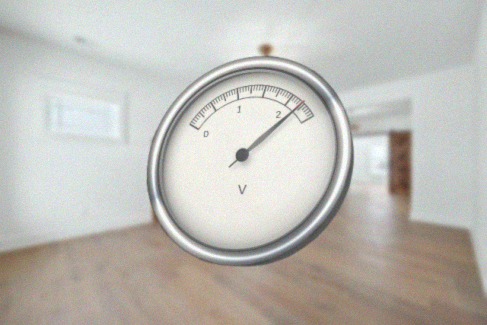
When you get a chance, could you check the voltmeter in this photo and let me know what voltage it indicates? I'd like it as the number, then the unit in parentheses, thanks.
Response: 2.25 (V)
